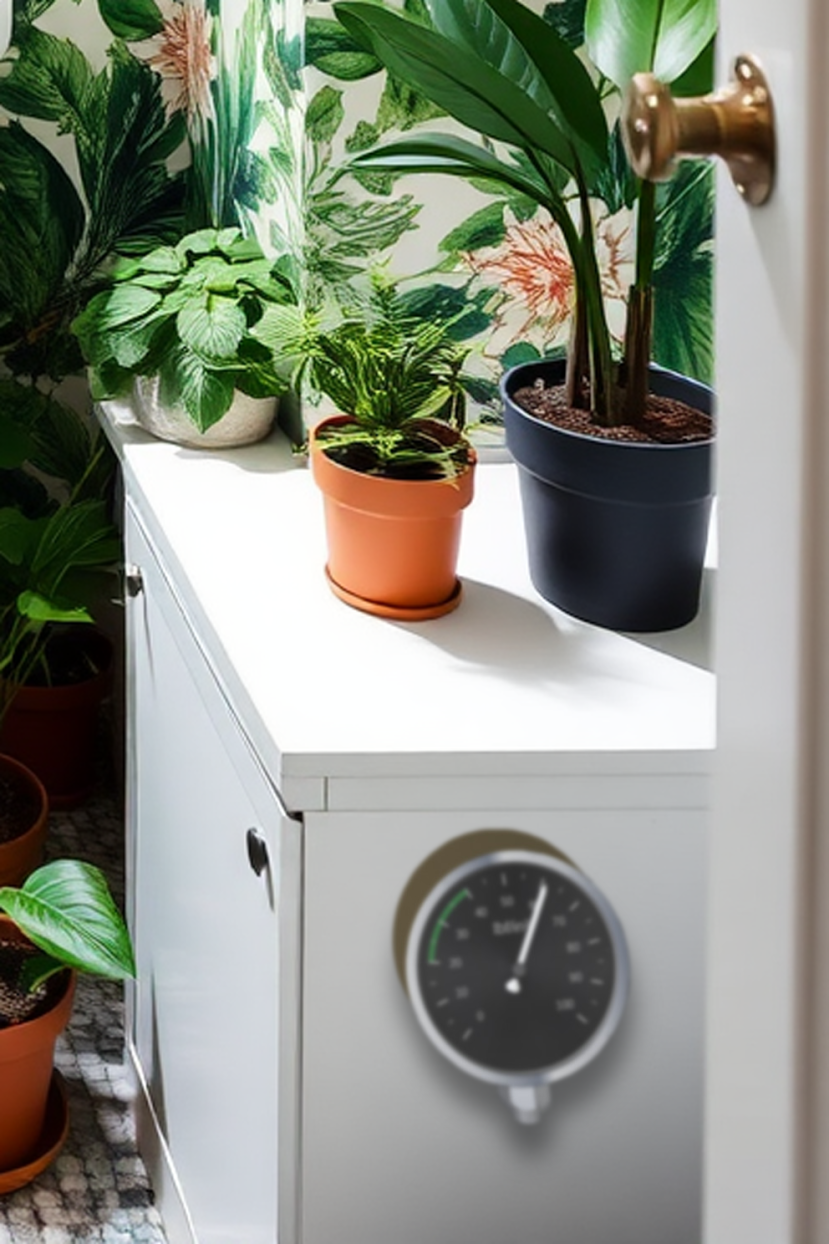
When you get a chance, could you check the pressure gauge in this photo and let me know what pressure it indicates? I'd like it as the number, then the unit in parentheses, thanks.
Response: 60 (psi)
